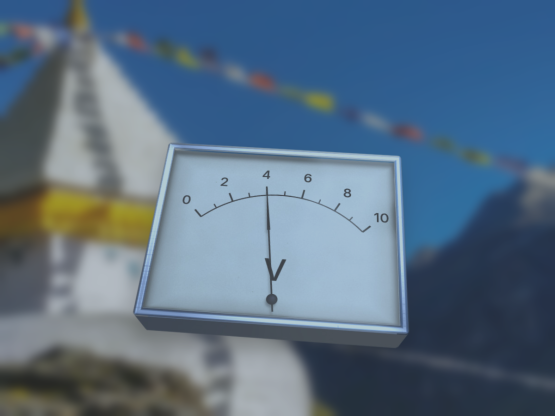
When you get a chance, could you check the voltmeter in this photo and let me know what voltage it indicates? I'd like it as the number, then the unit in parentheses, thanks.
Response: 4 (V)
